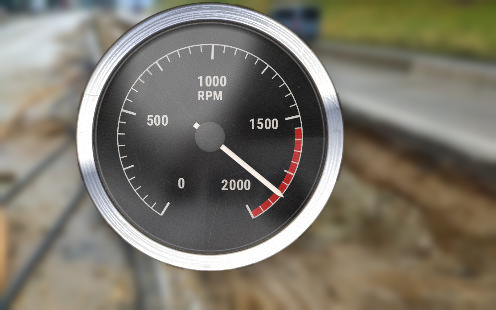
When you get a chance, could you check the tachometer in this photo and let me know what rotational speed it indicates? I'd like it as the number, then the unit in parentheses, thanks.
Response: 1850 (rpm)
